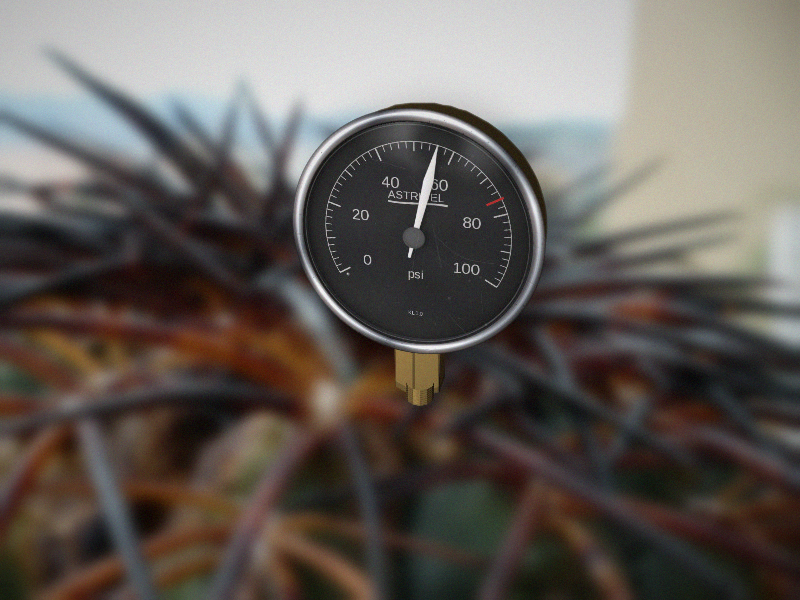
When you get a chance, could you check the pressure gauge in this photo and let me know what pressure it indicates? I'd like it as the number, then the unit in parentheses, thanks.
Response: 56 (psi)
